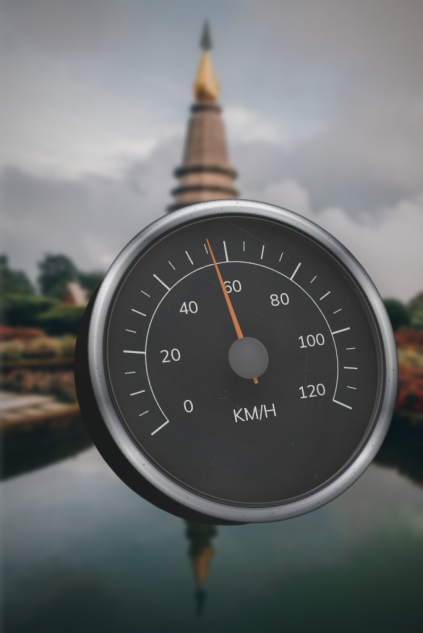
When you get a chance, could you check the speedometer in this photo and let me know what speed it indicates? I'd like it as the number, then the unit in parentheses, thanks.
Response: 55 (km/h)
